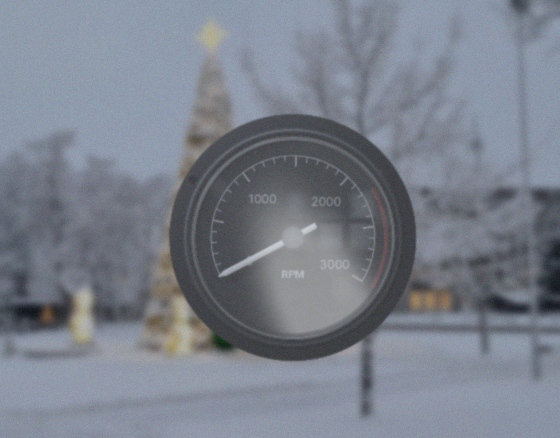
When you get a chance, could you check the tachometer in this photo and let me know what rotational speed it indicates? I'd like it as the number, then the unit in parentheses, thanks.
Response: 0 (rpm)
